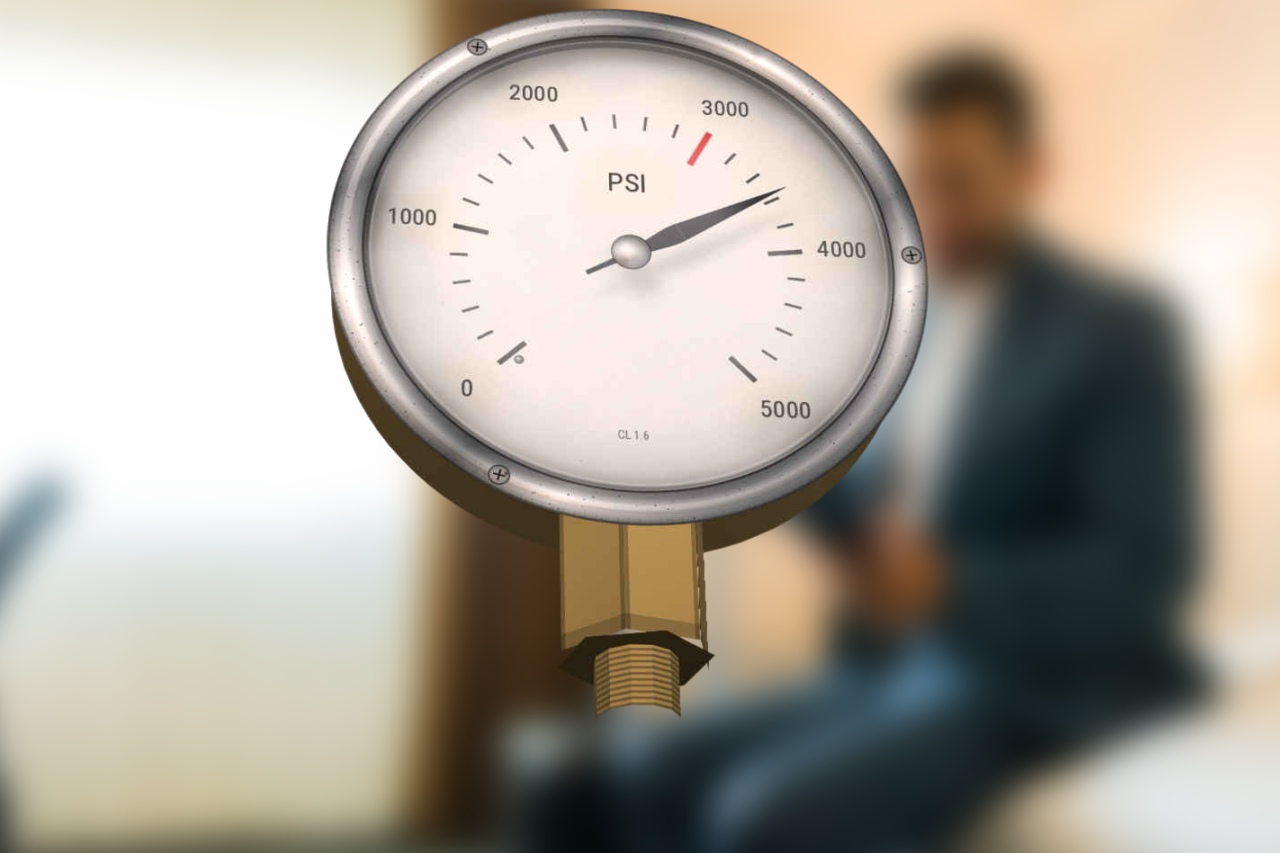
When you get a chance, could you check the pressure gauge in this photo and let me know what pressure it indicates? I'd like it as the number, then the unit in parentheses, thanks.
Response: 3600 (psi)
